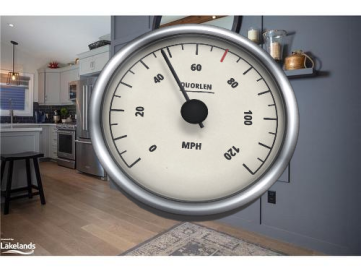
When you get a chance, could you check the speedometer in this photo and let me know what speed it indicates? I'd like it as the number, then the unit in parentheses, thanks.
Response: 47.5 (mph)
